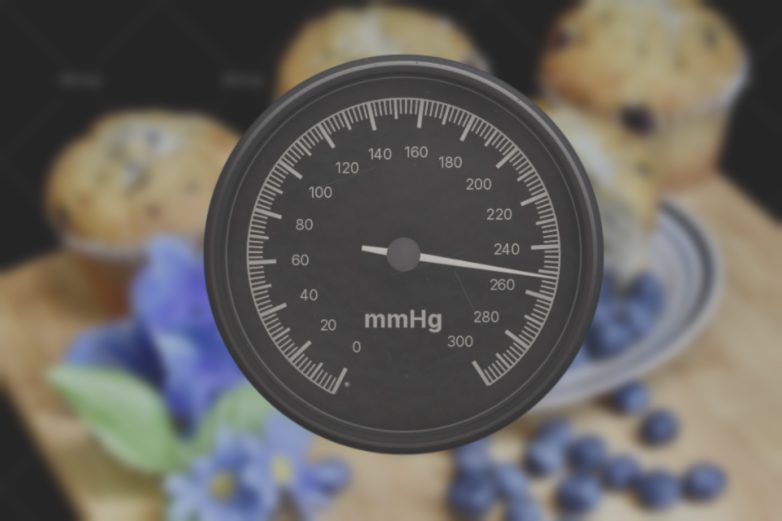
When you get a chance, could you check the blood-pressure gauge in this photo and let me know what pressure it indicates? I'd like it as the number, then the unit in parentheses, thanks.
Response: 252 (mmHg)
